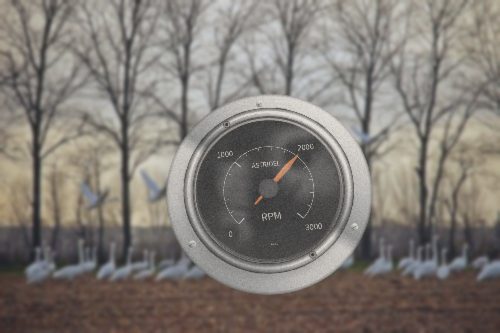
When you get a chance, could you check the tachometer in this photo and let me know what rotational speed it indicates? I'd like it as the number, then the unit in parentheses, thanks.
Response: 2000 (rpm)
